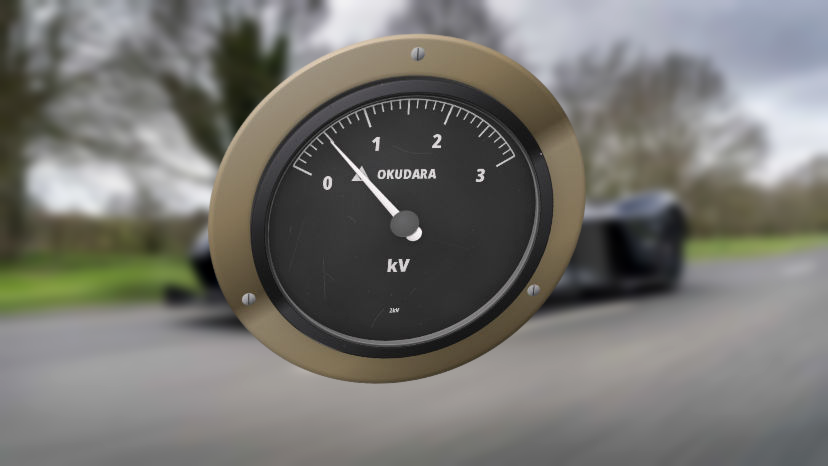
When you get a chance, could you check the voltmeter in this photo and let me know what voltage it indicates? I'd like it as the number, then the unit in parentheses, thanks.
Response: 0.5 (kV)
